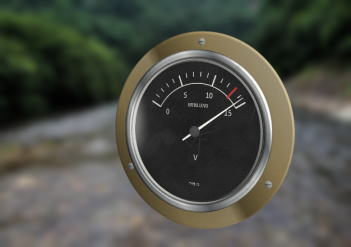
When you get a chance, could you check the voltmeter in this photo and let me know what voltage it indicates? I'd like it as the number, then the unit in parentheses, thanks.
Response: 14.5 (V)
